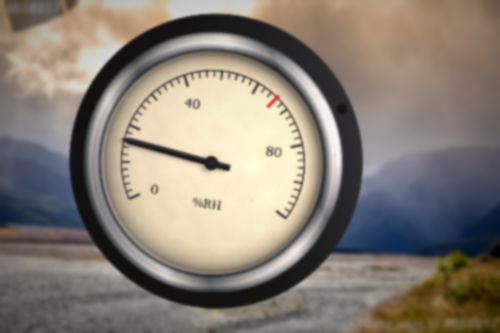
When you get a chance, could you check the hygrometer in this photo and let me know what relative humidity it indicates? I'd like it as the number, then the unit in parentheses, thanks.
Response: 16 (%)
